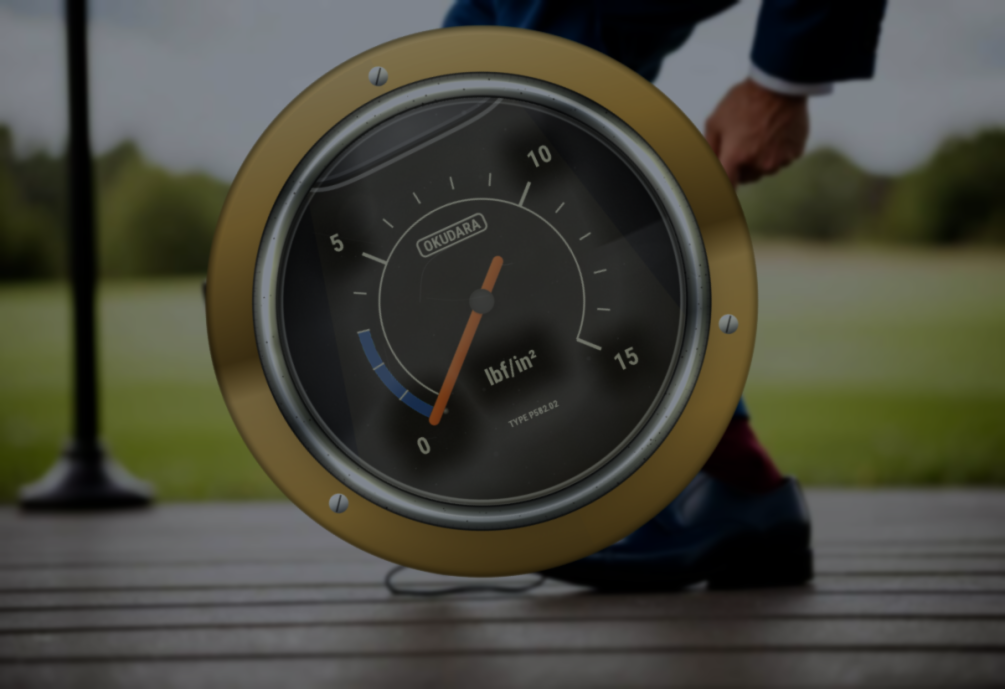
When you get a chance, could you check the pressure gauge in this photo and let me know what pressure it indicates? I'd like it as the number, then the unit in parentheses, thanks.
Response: 0 (psi)
